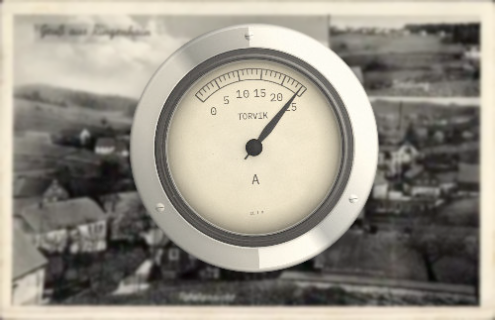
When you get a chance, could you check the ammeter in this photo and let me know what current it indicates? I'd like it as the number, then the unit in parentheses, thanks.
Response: 24 (A)
